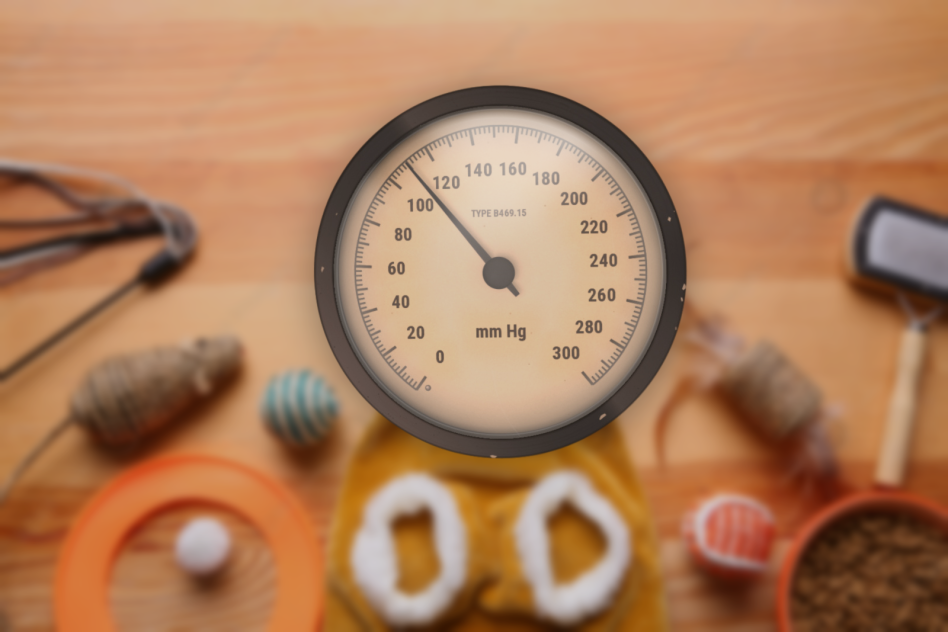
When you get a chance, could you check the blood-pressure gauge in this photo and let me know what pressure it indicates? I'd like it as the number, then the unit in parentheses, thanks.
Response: 110 (mmHg)
